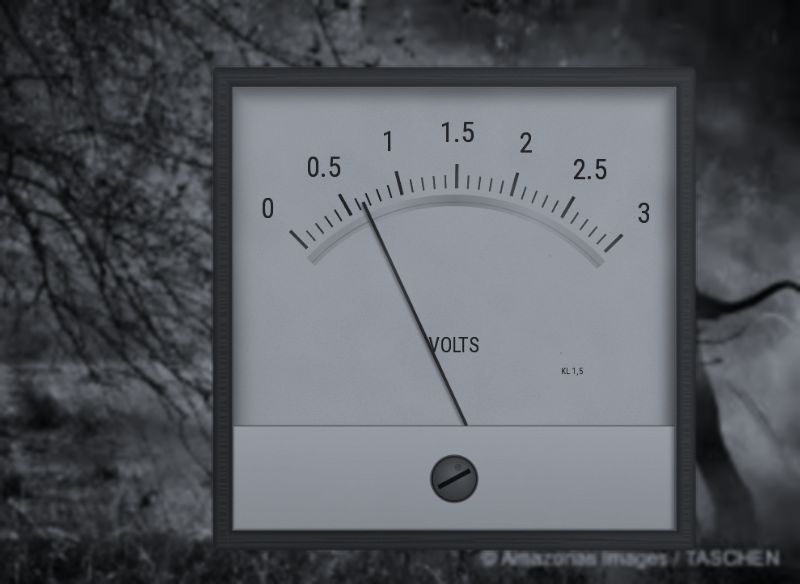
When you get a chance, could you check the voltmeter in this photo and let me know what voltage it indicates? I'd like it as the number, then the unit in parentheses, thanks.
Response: 0.65 (V)
